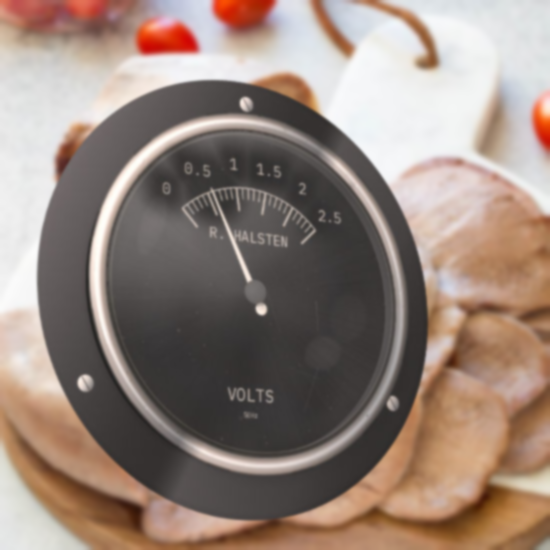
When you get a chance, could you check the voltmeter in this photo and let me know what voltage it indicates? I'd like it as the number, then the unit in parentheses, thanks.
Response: 0.5 (V)
